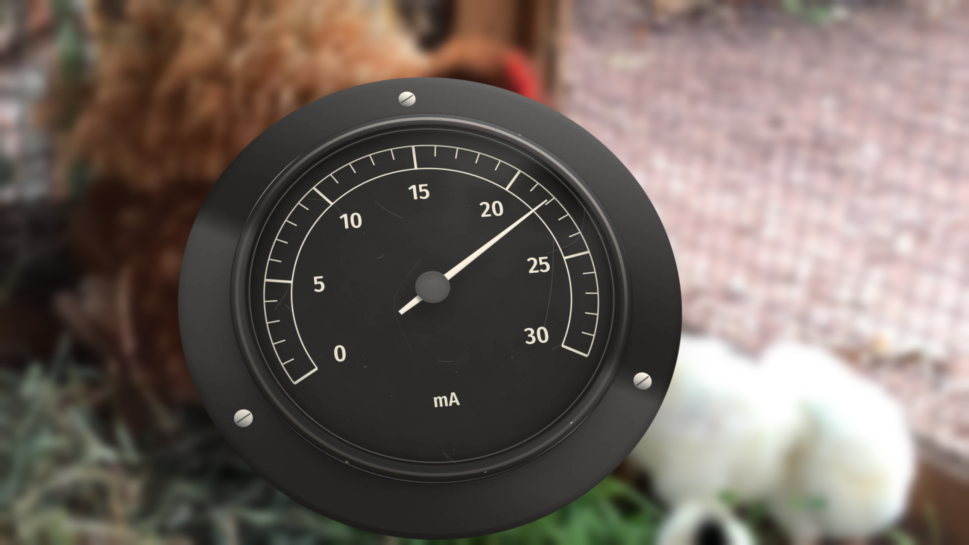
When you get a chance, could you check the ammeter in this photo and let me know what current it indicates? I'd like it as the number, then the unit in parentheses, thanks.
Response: 22 (mA)
